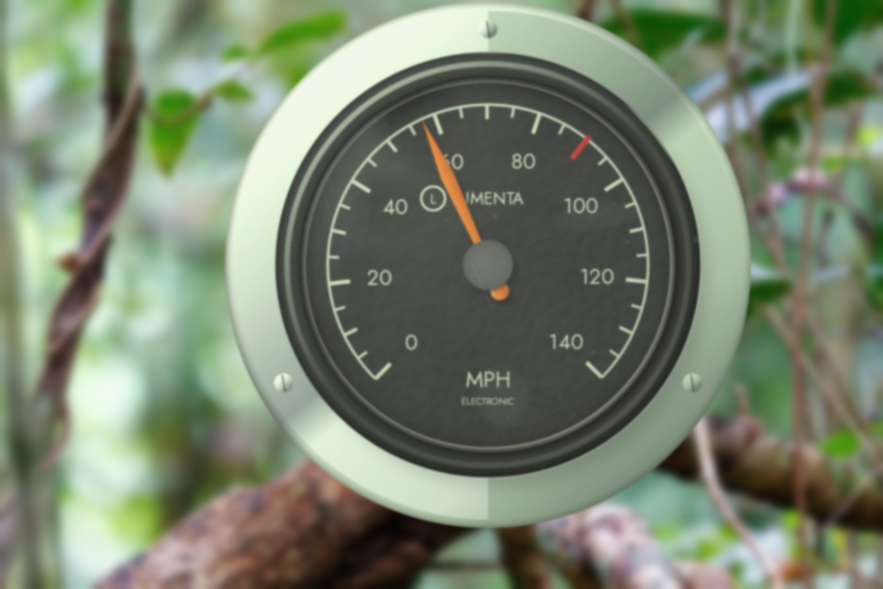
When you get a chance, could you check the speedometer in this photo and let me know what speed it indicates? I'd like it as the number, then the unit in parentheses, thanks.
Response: 57.5 (mph)
